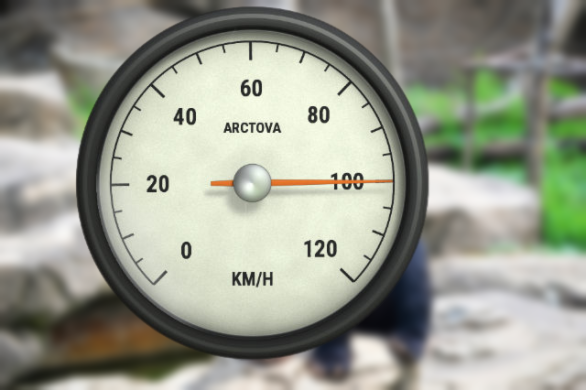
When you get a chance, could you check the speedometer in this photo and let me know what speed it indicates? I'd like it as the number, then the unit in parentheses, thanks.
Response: 100 (km/h)
